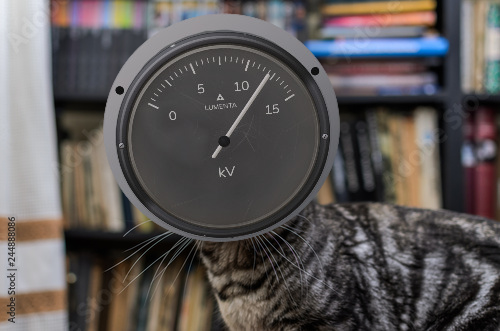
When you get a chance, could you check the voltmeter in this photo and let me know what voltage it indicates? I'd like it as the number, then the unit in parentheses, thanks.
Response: 12 (kV)
